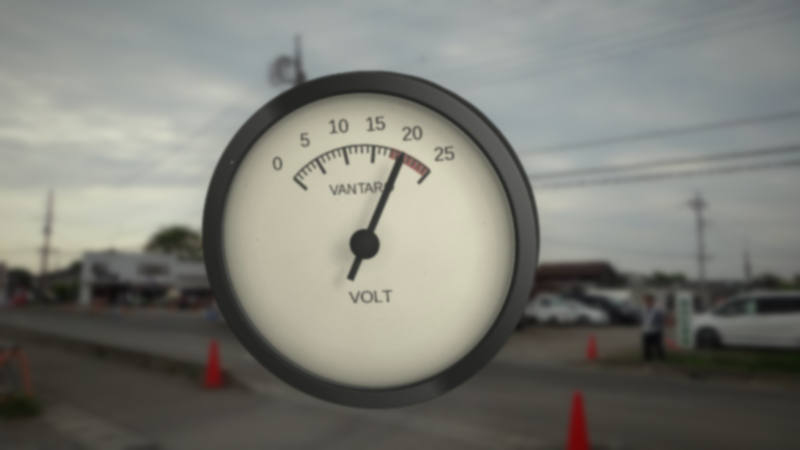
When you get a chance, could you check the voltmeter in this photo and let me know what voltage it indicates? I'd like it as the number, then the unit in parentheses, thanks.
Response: 20 (V)
